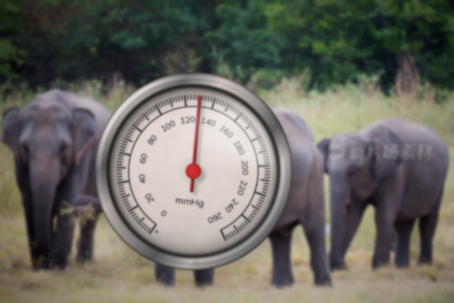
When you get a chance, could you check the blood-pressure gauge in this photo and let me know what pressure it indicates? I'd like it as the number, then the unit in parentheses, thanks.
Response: 130 (mmHg)
